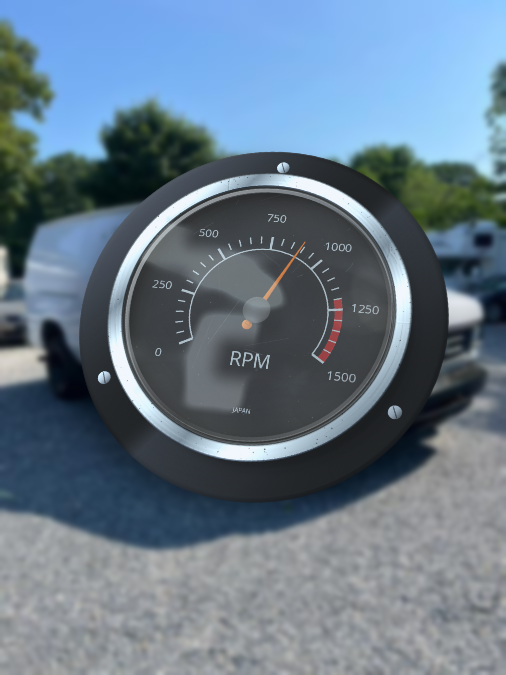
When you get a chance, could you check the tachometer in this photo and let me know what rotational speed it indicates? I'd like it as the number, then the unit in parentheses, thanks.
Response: 900 (rpm)
